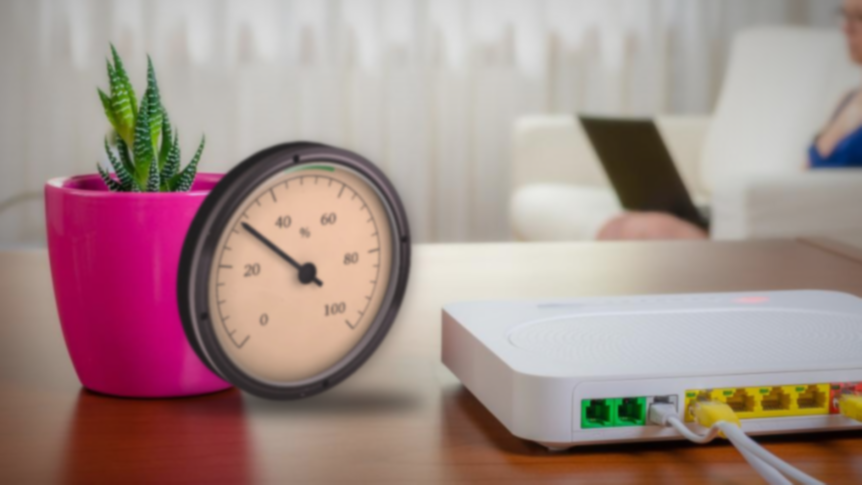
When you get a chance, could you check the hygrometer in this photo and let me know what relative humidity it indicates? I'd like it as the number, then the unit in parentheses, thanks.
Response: 30 (%)
